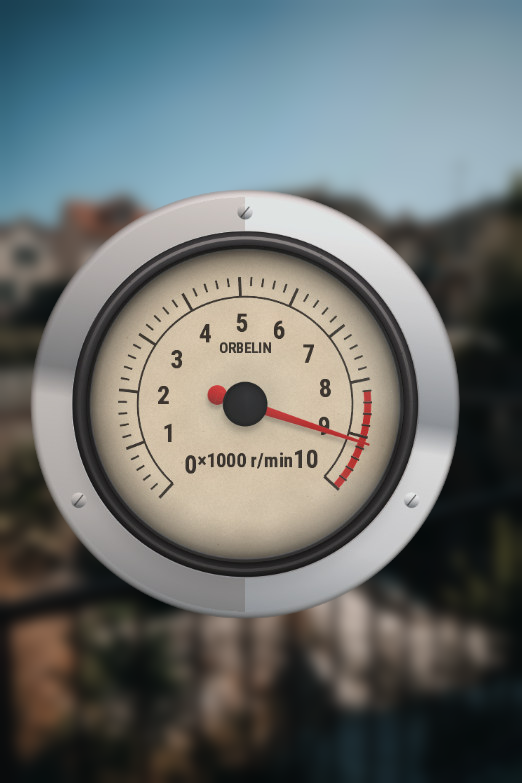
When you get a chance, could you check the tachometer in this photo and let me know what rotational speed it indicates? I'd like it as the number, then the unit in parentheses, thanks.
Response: 9100 (rpm)
